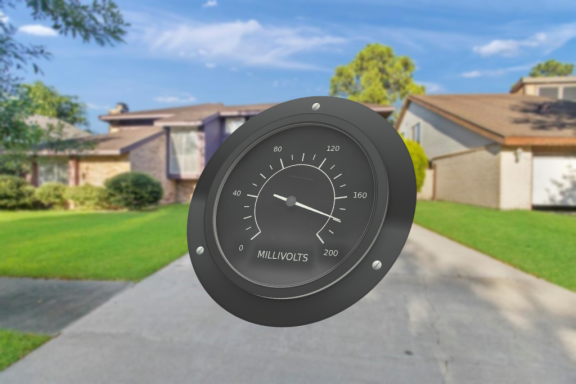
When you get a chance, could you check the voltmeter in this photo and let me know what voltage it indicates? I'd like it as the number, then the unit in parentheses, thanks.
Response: 180 (mV)
